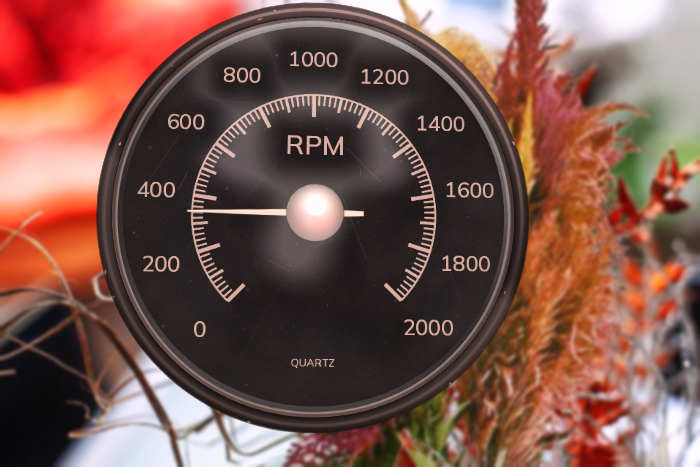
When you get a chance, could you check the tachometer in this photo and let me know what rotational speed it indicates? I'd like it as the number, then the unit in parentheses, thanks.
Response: 340 (rpm)
